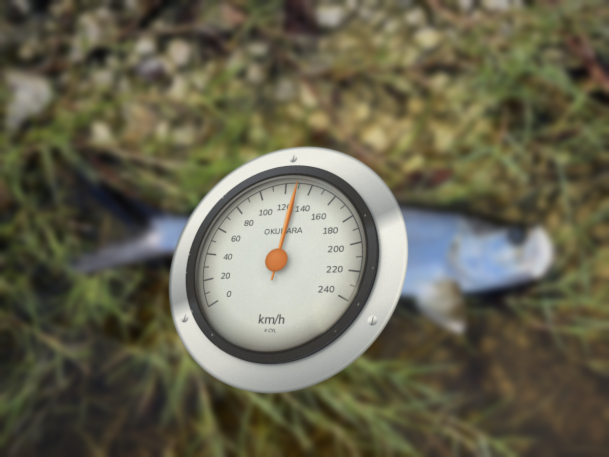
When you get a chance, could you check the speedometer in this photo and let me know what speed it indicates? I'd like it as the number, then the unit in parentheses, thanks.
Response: 130 (km/h)
